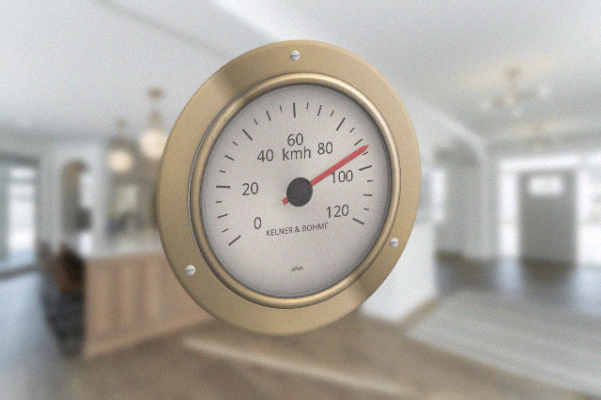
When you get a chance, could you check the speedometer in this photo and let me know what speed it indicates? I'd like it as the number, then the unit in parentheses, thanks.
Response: 92.5 (km/h)
